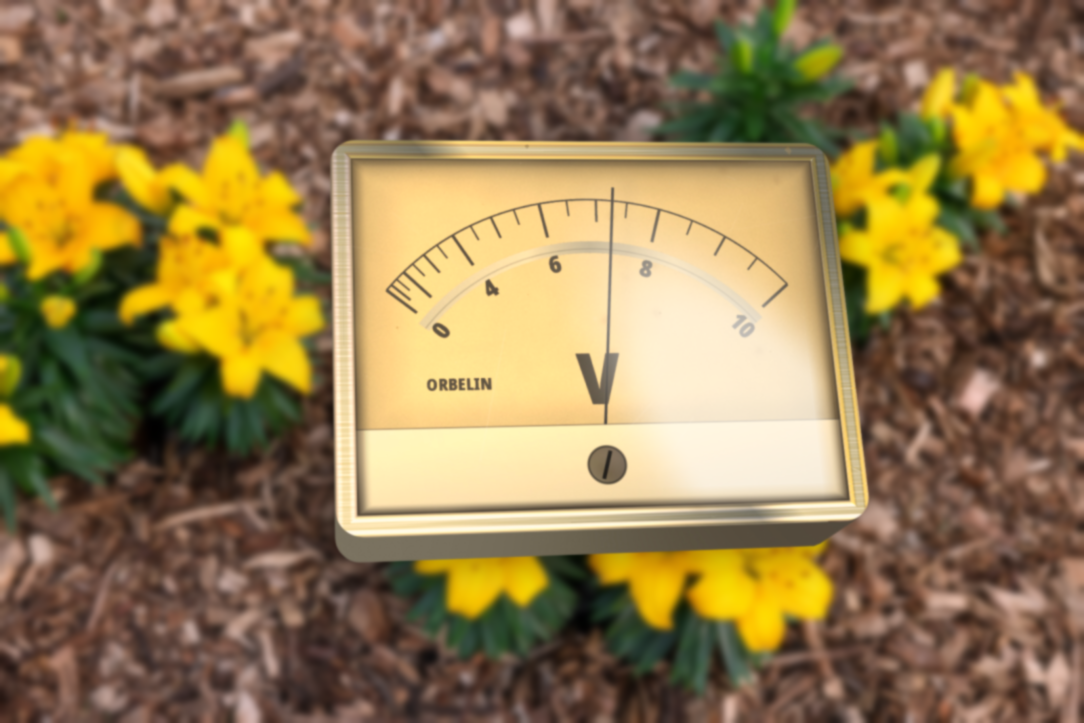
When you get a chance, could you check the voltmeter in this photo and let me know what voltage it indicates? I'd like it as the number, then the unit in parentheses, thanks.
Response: 7.25 (V)
